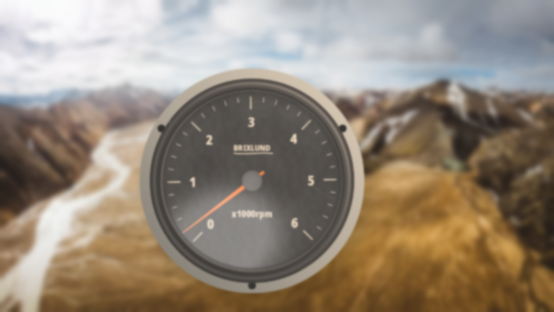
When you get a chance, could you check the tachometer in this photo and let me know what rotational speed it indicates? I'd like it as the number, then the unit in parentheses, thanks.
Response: 200 (rpm)
